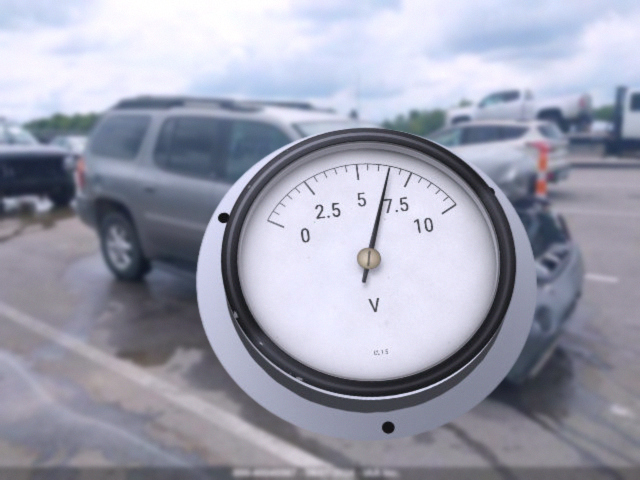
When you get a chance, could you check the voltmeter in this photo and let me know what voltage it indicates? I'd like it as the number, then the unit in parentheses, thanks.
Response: 6.5 (V)
